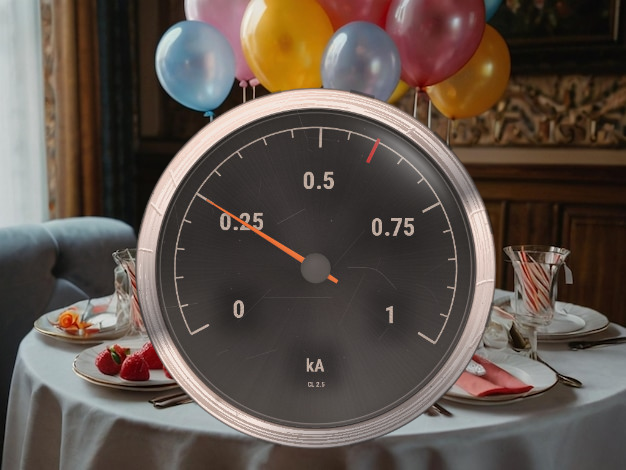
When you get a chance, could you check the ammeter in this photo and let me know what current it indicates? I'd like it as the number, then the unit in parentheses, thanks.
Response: 0.25 (kA)
